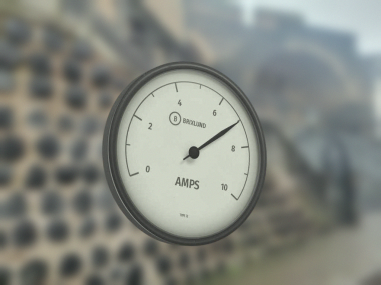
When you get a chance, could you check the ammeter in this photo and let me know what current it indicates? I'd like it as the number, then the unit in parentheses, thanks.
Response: 7 (A)
